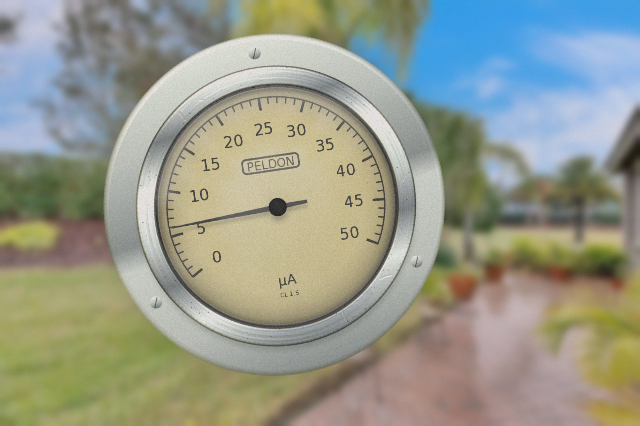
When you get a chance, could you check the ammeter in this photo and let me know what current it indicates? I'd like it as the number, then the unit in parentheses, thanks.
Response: 6 (µA)
